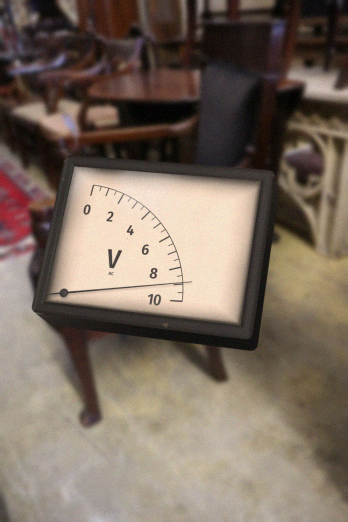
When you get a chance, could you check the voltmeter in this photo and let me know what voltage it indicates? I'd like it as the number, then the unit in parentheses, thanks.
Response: 9 (V)
